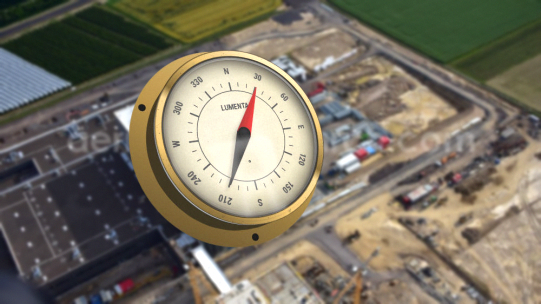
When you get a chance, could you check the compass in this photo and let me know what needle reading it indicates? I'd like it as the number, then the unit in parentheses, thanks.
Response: 30 (°)
